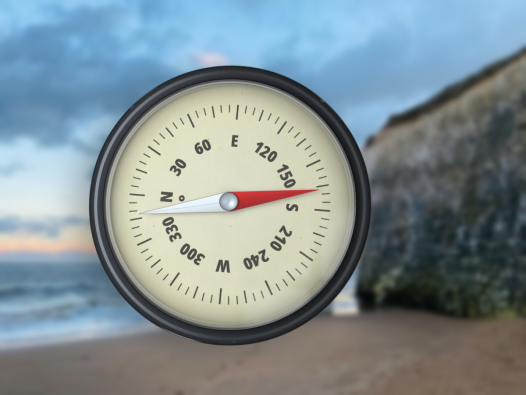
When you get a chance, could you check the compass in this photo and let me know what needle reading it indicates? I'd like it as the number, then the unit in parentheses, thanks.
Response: 167.5 (°)
